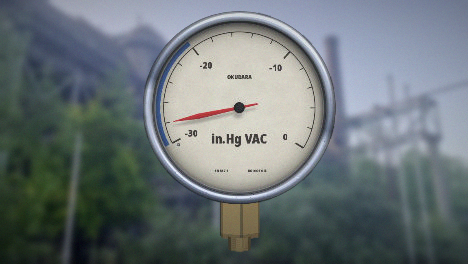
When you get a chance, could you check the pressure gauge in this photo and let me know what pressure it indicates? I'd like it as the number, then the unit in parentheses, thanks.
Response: -28 (inHg)
